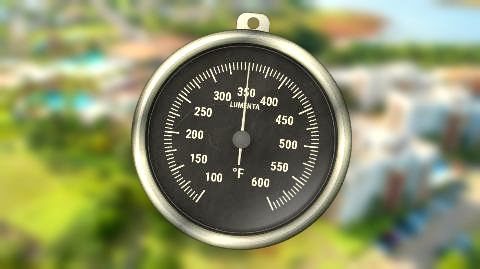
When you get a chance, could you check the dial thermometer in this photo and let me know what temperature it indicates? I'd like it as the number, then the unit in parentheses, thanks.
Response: 350 (°F)
